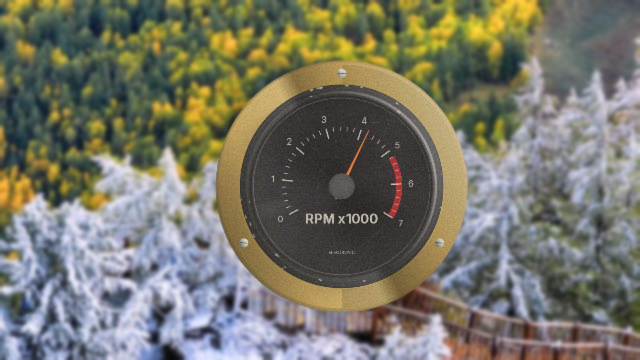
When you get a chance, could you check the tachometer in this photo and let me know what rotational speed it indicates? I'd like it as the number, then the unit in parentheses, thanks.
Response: 4200 (rpm)
